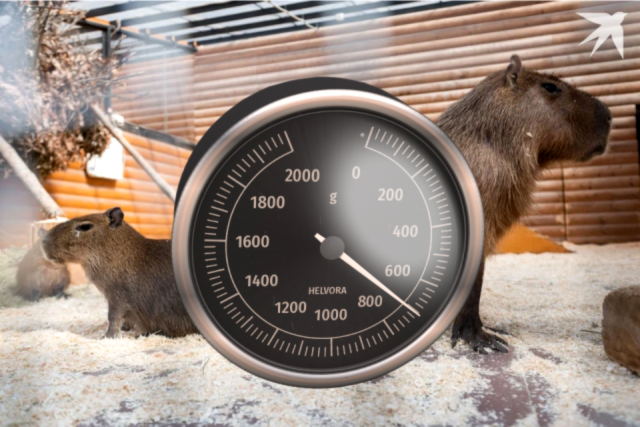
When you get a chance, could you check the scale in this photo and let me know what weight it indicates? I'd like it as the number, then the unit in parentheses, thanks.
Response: 700 (g)
